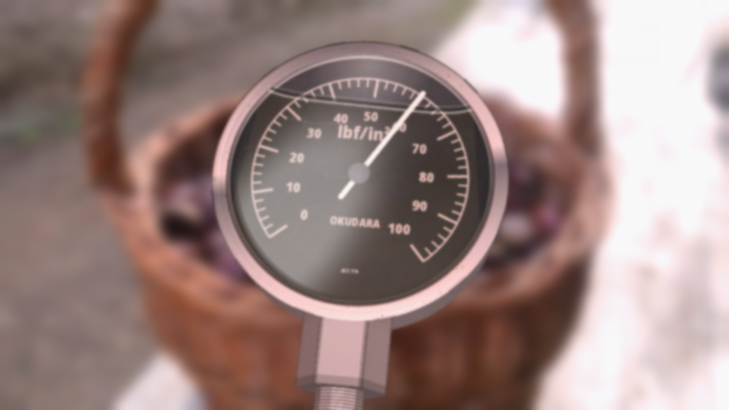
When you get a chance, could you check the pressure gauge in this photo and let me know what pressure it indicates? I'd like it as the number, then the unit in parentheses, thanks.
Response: 60 (psi)
